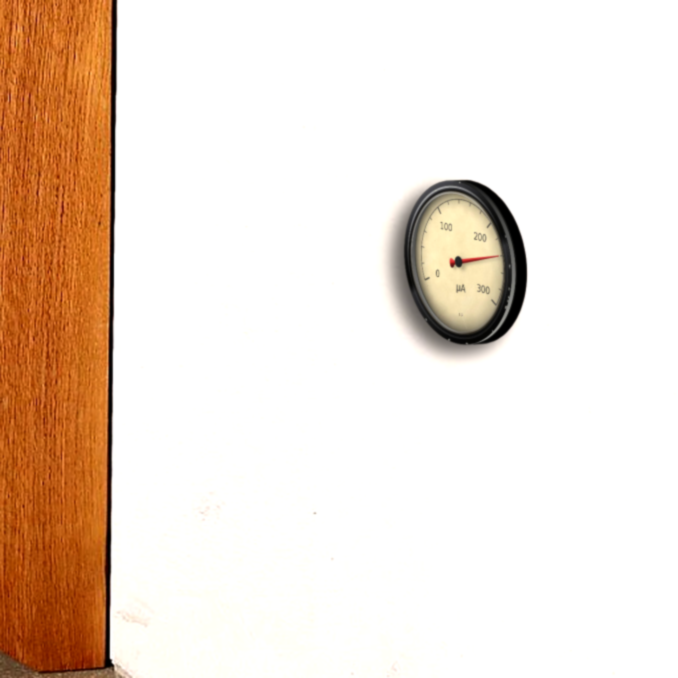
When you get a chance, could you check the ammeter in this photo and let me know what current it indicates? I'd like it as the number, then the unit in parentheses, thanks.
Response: 240 (µA)
